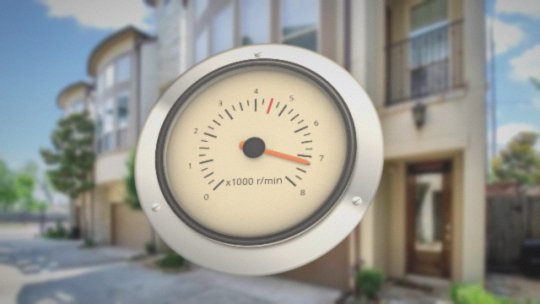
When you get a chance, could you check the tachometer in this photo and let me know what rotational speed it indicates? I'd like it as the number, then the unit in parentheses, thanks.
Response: 7250 (rpm)
